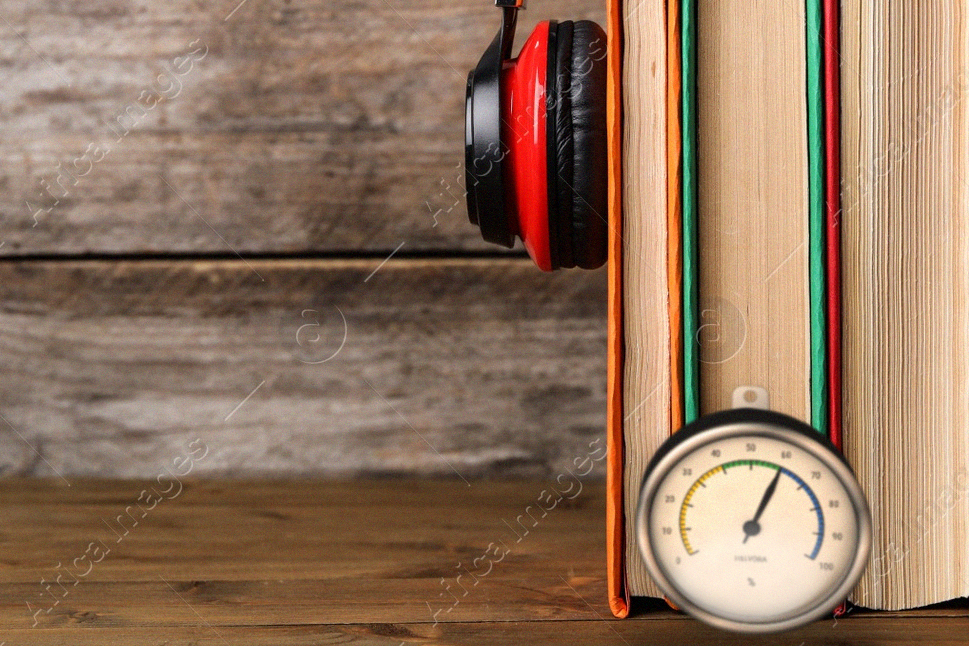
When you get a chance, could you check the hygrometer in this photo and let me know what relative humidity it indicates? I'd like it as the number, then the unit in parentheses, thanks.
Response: 60 (%)
